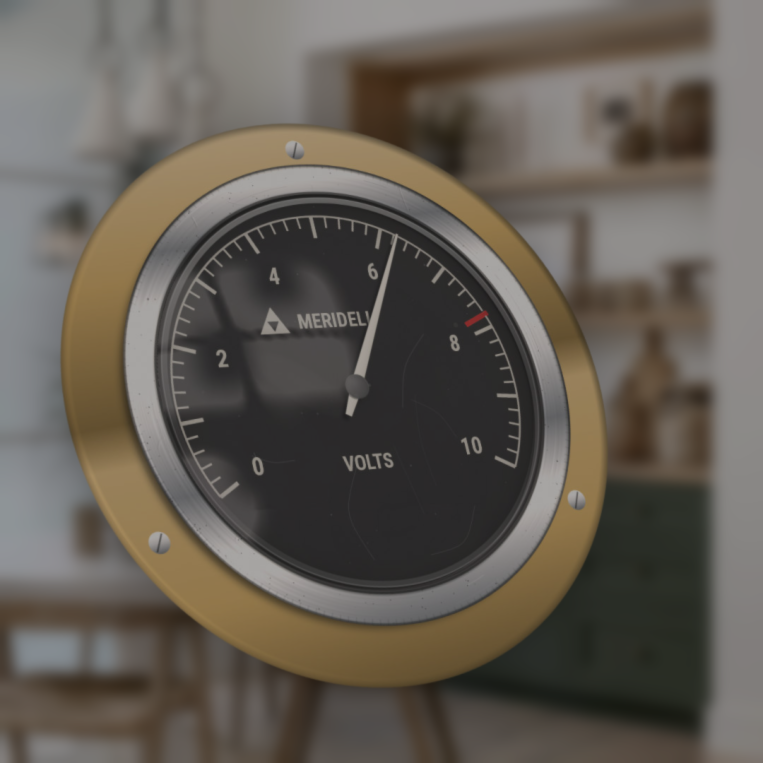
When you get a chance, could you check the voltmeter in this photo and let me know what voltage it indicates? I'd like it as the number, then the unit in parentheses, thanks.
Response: 6.2 (V)
